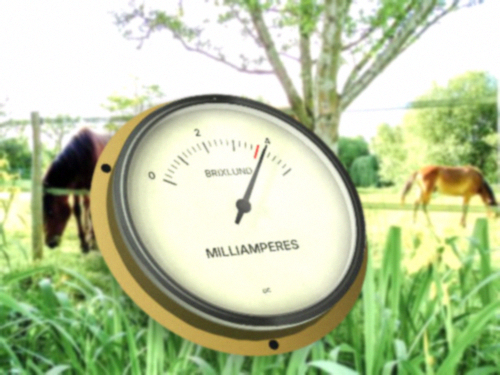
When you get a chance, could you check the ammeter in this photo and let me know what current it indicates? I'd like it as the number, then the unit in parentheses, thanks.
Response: 4 (mA)
